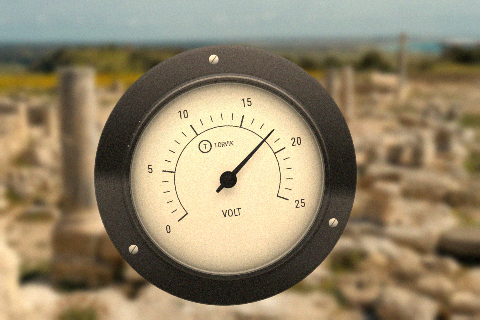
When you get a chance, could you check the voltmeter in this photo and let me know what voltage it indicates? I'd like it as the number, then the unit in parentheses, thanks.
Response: 18 (V)
